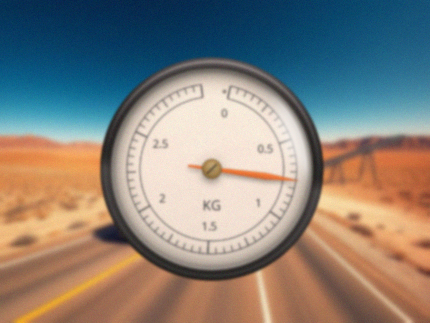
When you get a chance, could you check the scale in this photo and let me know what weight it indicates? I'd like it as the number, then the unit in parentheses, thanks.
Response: 0.75 (kg)
